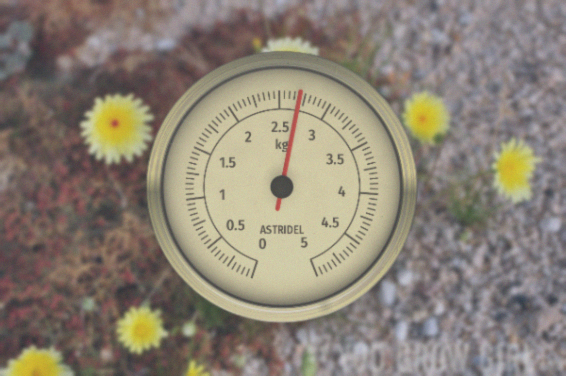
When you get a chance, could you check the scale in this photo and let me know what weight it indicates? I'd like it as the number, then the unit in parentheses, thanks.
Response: 2.7 (kg)
